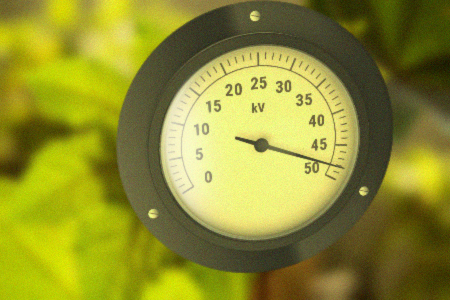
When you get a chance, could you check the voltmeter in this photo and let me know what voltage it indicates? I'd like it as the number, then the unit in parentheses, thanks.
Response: 48 (kV)
